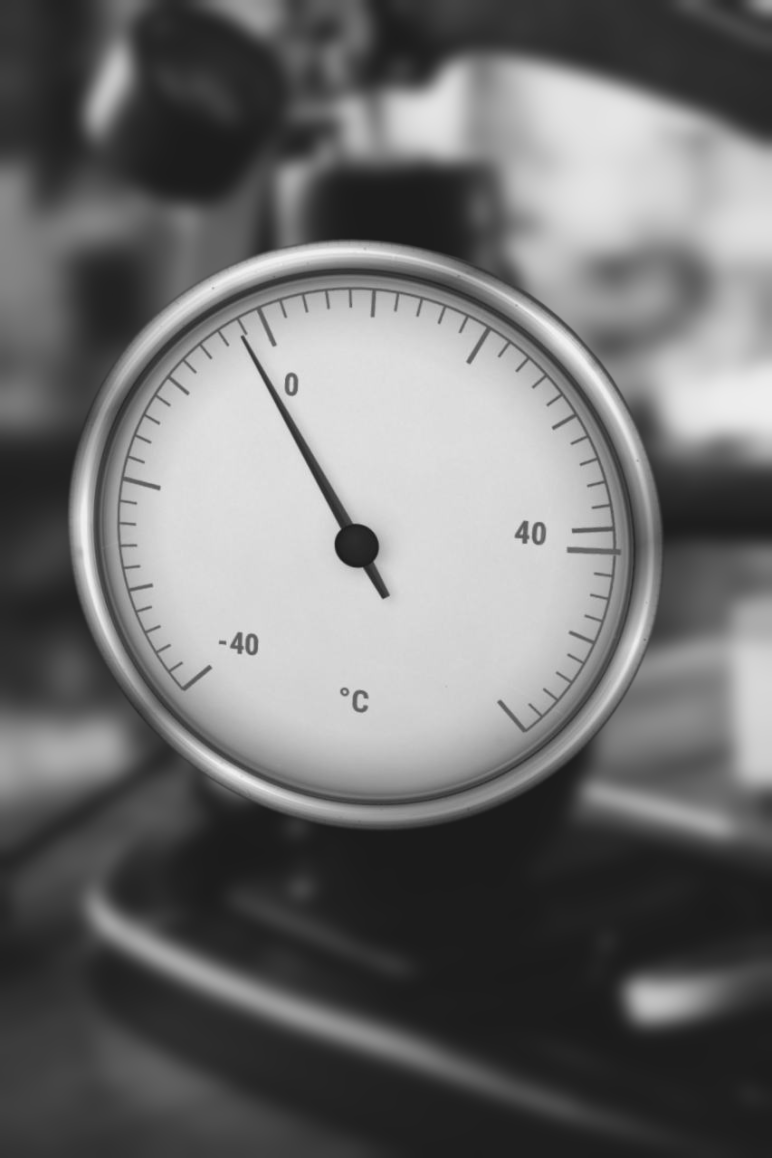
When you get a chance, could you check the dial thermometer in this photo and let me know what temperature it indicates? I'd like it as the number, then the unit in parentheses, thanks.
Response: -2 (°C)
